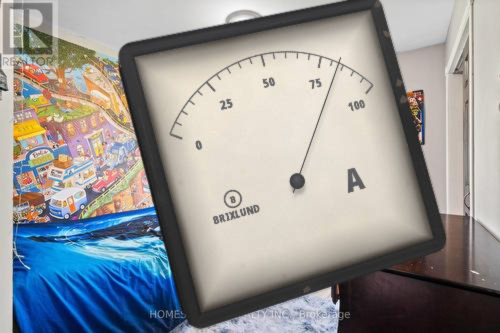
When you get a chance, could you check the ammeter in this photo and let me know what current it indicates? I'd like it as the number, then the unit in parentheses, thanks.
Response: 82.5 (A)
